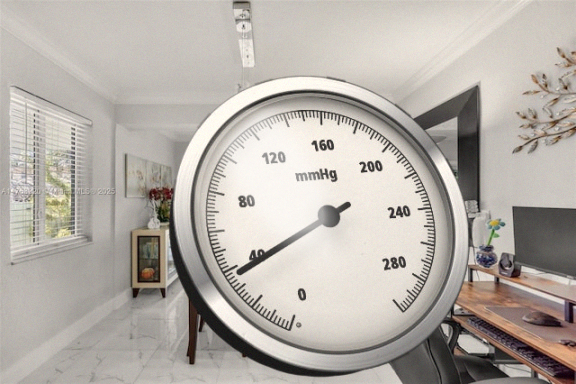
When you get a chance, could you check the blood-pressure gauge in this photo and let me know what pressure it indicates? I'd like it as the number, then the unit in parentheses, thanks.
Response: 36 (mmHg)
